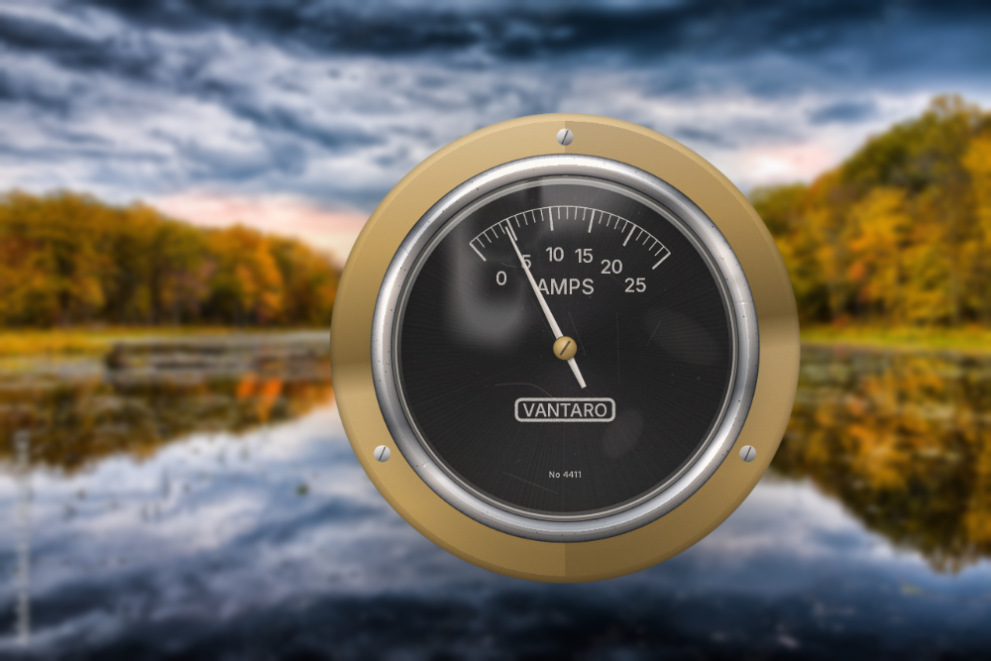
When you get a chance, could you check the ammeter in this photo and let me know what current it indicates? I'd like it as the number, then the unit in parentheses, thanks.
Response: 4.5 (A)
